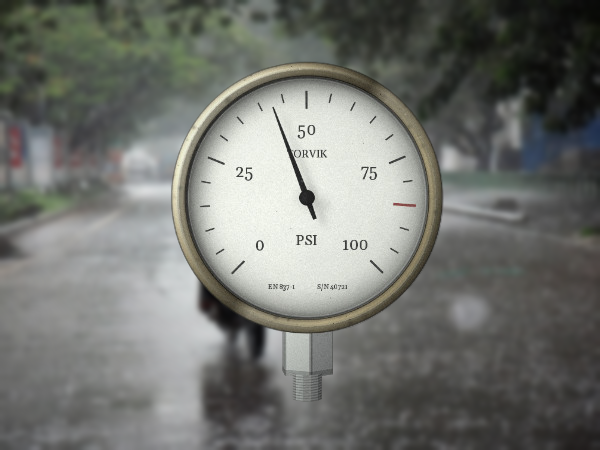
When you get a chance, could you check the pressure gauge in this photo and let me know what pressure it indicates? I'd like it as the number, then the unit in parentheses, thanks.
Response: 42.5 (psi)
